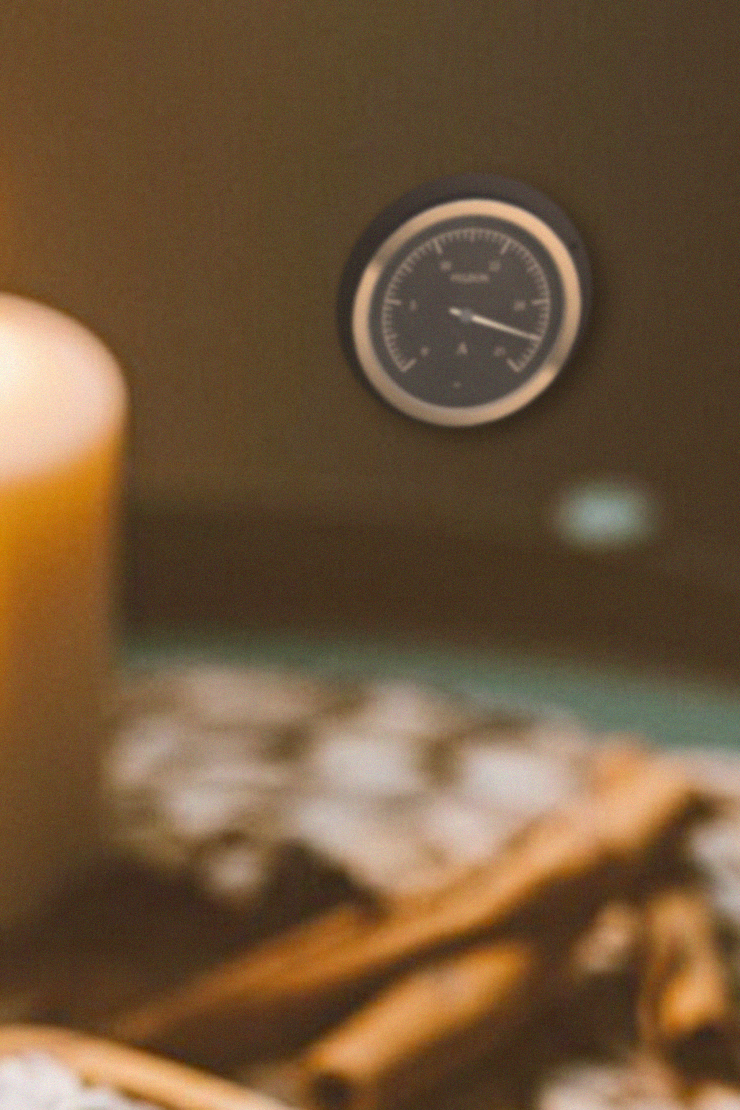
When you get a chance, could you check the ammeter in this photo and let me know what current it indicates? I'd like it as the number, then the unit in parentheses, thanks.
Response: 22.5 (A)
